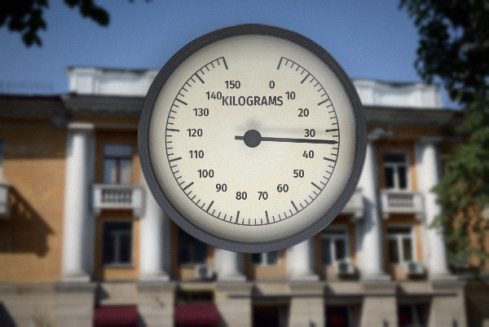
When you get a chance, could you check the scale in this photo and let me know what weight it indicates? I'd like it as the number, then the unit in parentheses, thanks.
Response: 34 (kg)
